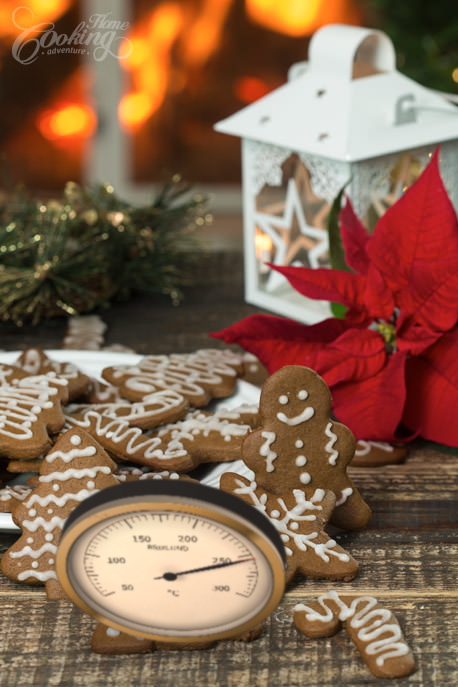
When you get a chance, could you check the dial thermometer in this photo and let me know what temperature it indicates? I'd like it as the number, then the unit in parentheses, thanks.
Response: 250 (°C)
